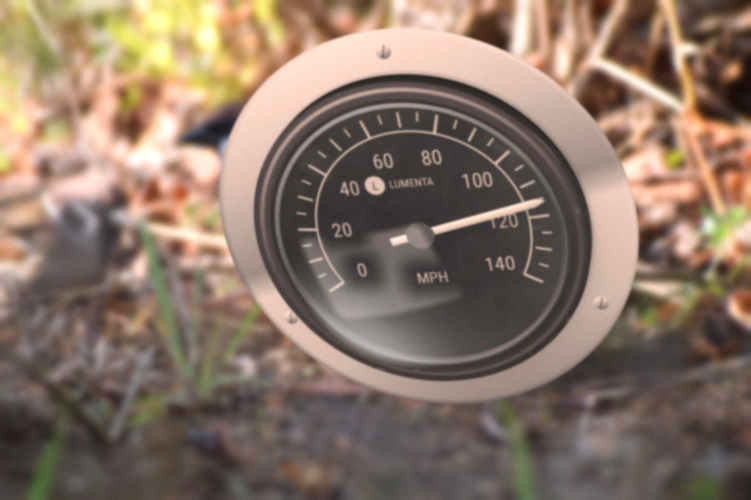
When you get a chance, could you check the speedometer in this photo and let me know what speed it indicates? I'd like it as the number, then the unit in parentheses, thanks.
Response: 115 (mph)
